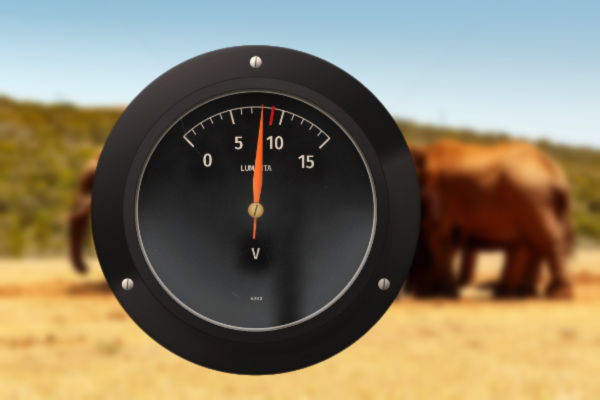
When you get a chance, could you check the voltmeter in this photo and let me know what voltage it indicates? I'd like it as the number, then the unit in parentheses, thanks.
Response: 8 (V)
